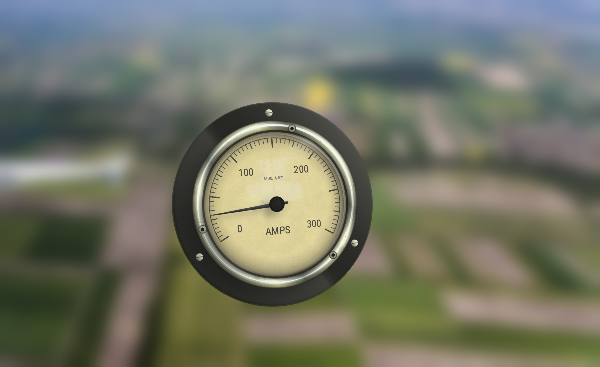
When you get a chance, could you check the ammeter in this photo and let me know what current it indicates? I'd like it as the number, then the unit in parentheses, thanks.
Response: 30 (A)
